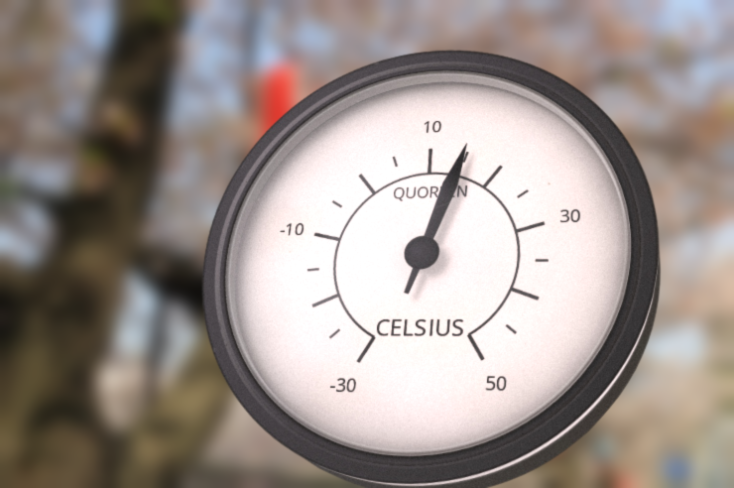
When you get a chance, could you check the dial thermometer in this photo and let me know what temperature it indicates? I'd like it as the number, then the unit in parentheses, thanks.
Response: 15 (°C)
